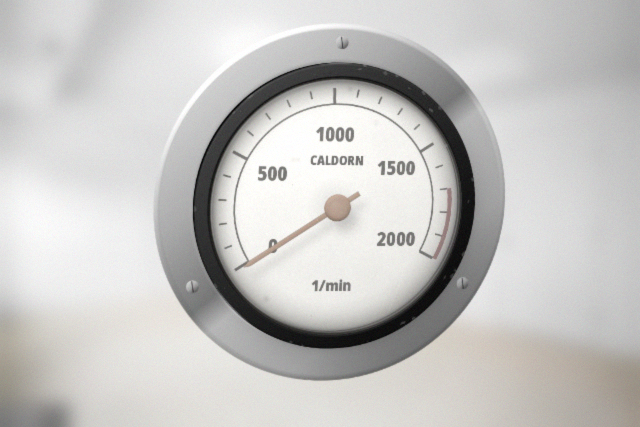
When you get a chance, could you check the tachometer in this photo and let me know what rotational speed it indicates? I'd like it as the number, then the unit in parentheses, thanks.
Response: 0 (rpm)
